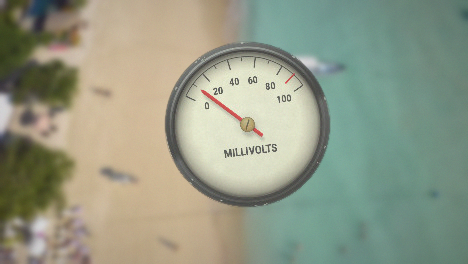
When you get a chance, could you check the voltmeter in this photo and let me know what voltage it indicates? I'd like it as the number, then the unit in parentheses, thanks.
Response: 10 (mV)
